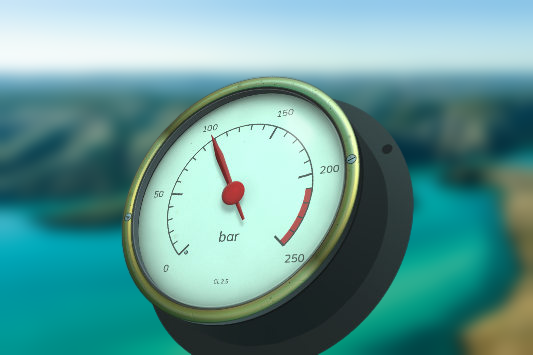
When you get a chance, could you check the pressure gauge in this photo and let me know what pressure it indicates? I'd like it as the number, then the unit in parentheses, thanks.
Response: 100 (bar)
